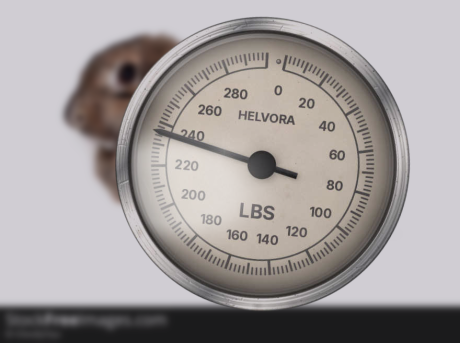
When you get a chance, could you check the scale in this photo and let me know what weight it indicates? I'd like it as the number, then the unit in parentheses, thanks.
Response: 236 (lb)
